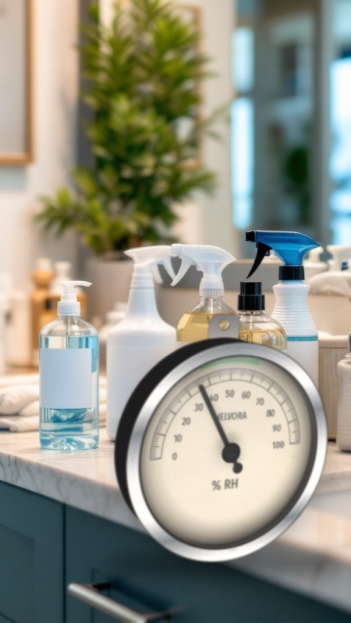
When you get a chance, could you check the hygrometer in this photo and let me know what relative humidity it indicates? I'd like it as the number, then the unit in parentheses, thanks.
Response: 35 (%)
